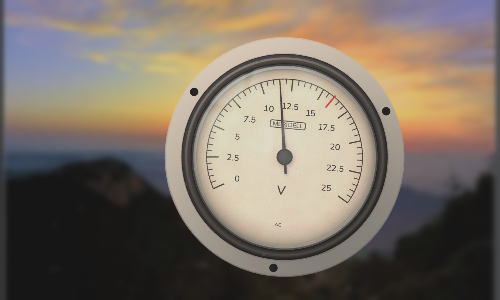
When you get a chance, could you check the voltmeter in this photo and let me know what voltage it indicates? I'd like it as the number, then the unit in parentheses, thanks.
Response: 11.5 (V)
